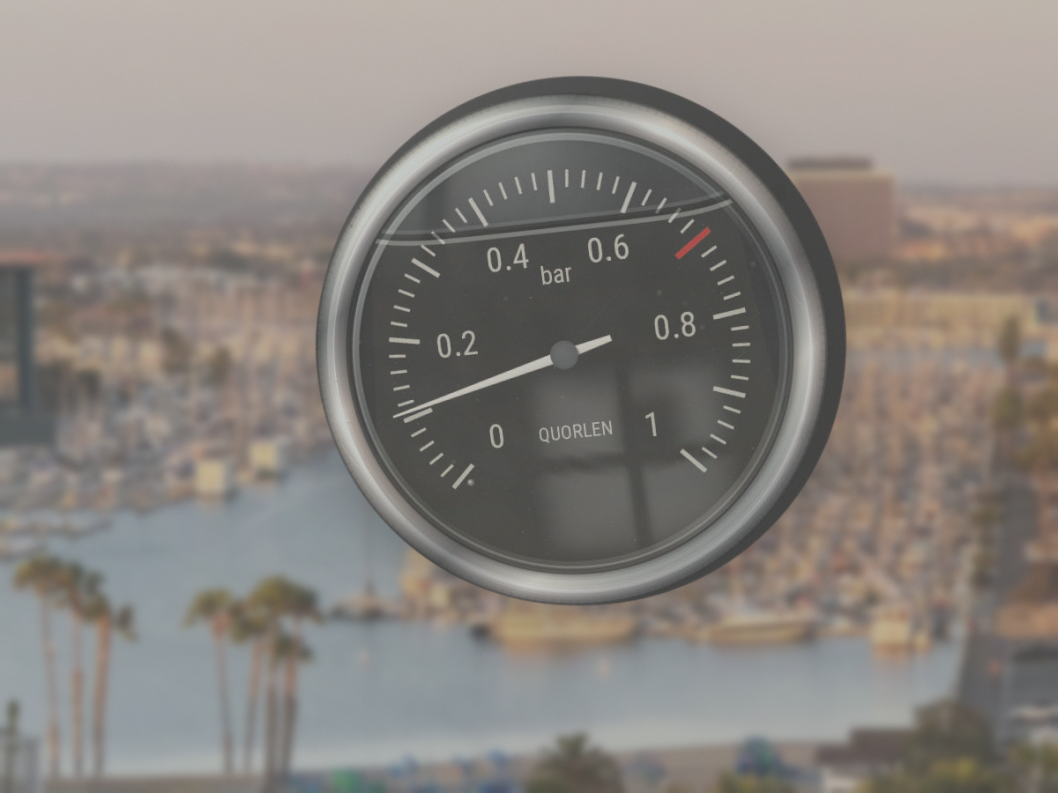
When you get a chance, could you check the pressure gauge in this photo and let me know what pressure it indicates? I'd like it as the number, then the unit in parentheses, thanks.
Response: 0.11 (bar)
